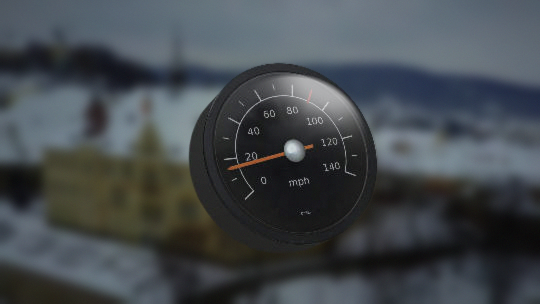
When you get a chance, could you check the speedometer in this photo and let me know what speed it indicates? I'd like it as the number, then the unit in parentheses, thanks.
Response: 15 (mph)
